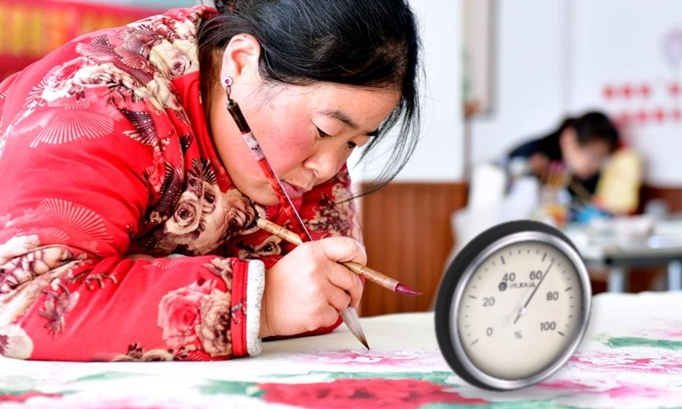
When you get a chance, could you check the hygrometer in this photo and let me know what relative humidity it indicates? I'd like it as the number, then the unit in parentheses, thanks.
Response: 64 (%)
